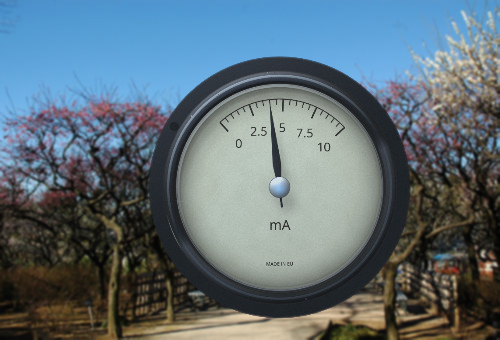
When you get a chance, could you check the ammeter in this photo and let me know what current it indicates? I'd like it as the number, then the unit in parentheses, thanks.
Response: 4 (mA)
